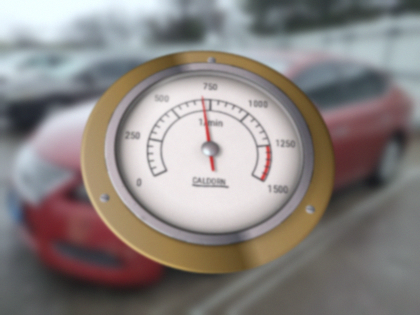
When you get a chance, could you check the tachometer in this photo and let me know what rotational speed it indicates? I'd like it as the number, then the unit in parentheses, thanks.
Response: 700 (rpm)
